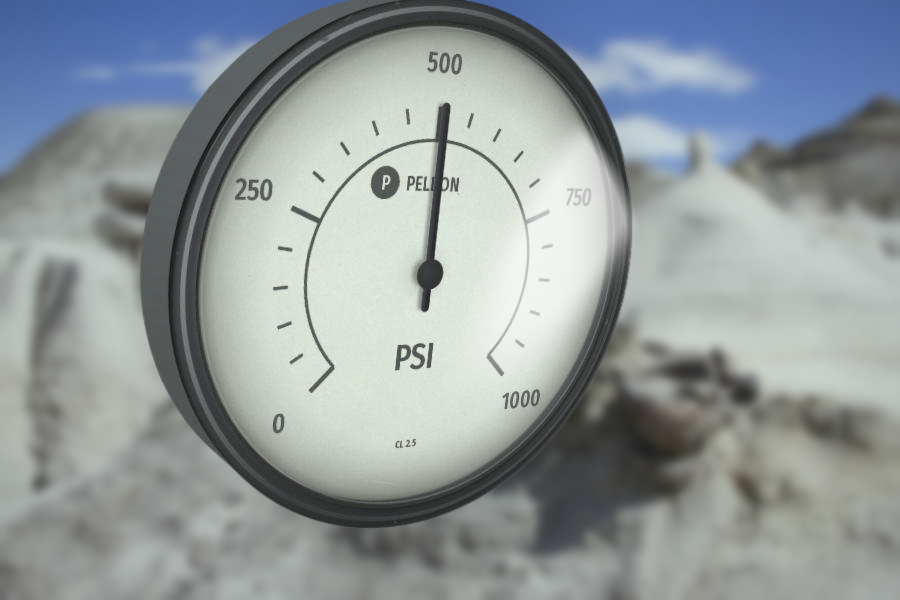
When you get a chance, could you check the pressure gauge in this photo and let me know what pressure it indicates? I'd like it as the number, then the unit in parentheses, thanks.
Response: 500 (psi)
